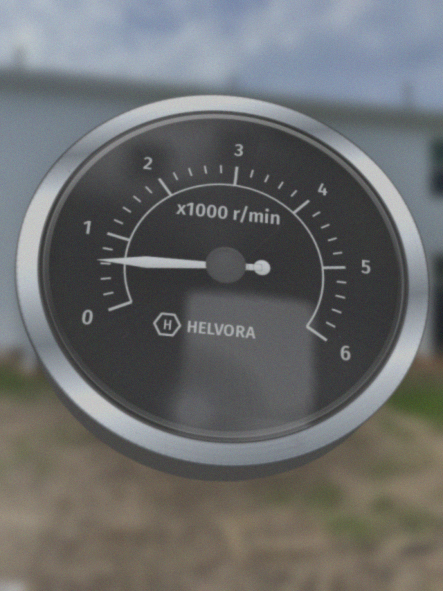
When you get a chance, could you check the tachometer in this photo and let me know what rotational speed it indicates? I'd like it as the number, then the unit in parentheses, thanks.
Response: 600 (rpm)
